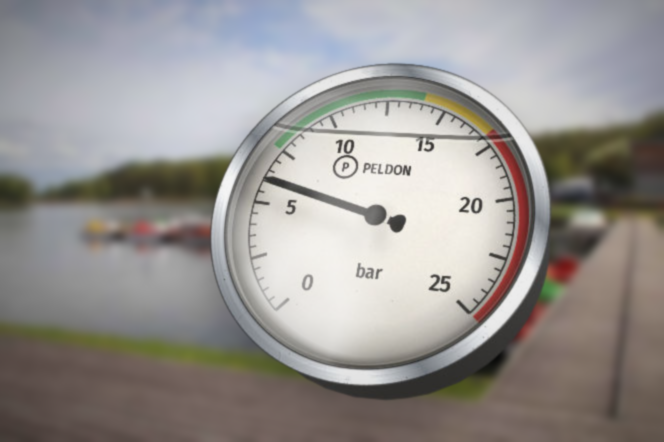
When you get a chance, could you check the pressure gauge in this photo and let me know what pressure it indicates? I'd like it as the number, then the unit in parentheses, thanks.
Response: 6 (bar)
